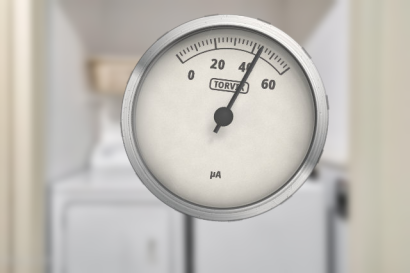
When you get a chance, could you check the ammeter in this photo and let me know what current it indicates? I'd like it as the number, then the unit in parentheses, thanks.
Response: 44 (µA)
